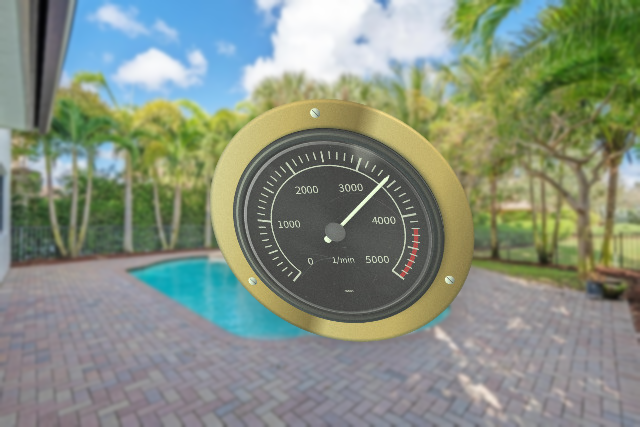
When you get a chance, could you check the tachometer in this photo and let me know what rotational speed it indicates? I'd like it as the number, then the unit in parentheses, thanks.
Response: 3400 (rpm)
